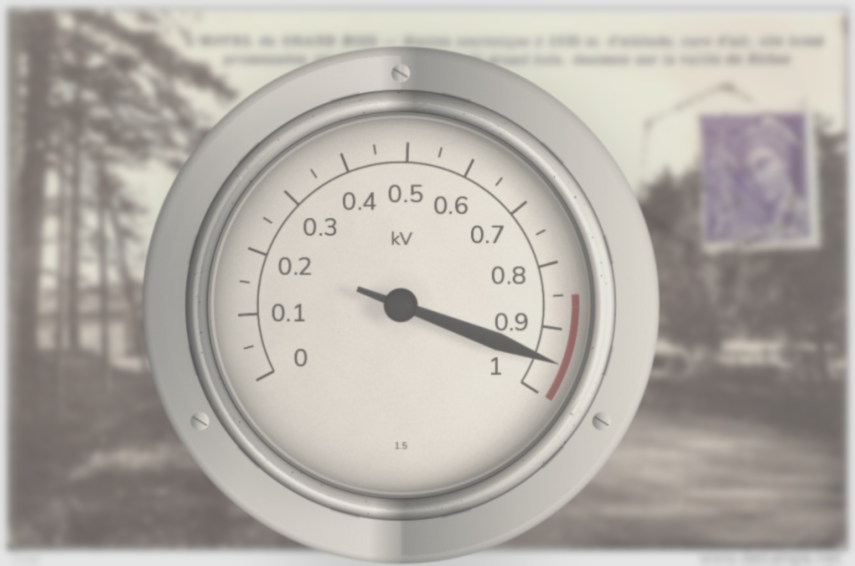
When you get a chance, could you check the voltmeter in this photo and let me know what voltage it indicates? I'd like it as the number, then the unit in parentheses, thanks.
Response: 0.95 (kV)
